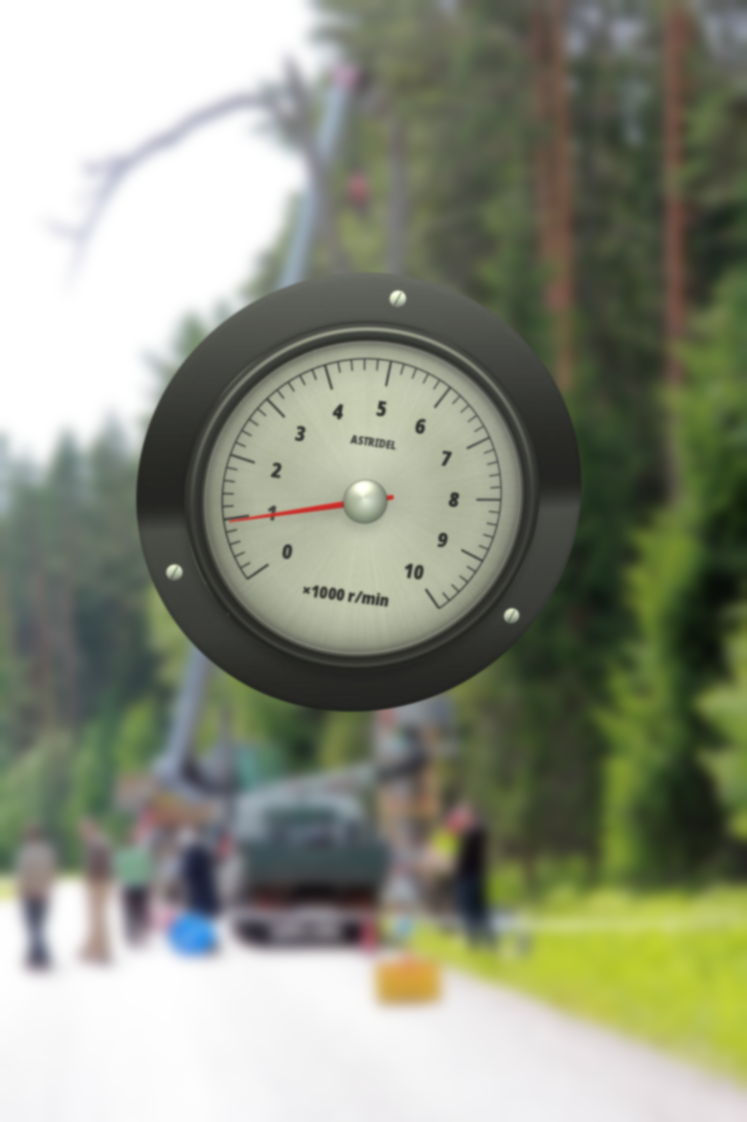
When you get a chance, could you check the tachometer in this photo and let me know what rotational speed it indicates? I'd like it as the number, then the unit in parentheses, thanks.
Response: 1000 (rpm)
